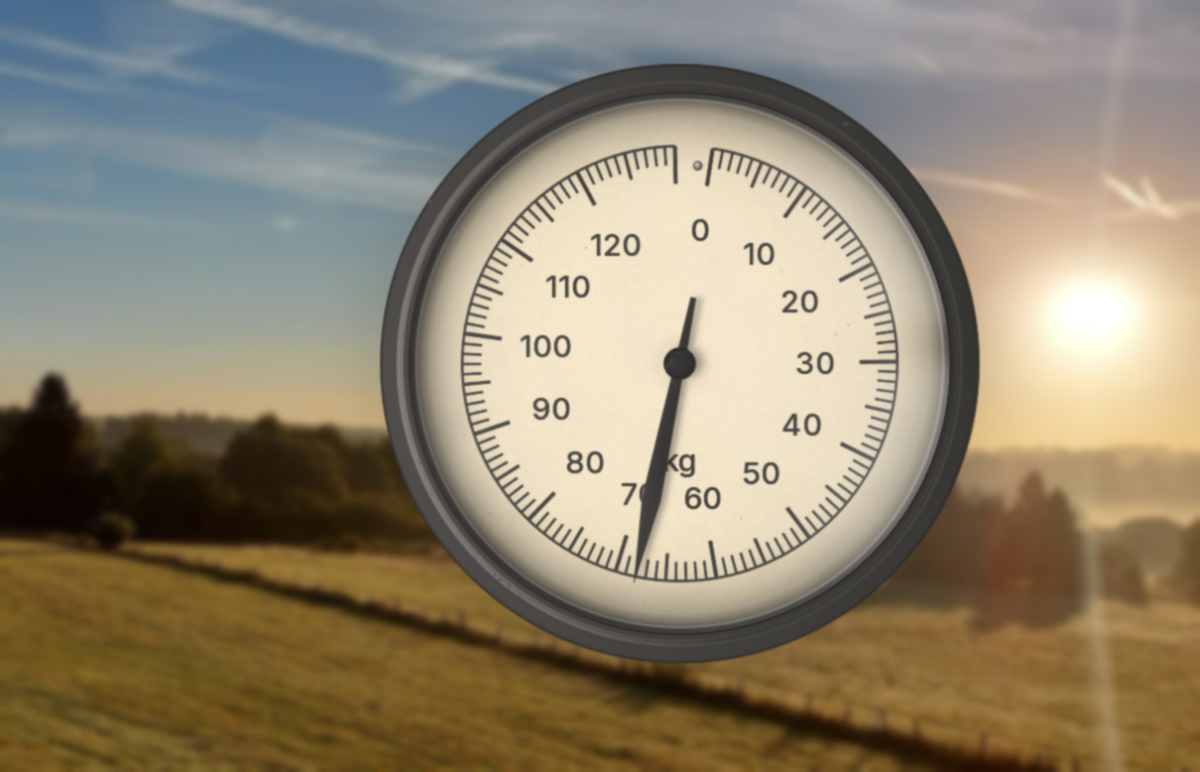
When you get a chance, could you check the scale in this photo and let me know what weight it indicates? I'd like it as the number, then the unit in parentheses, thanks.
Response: 68 (kg)
